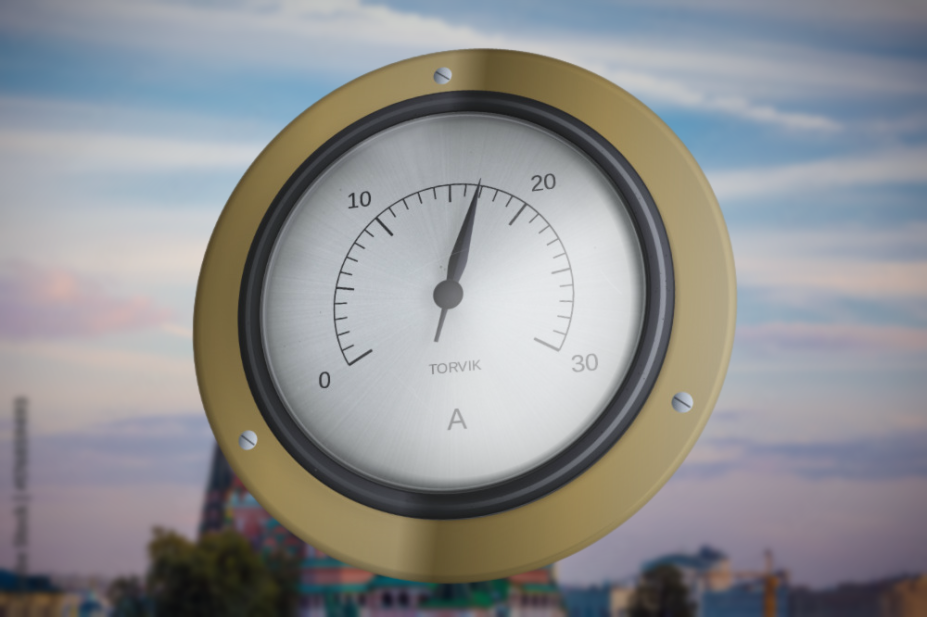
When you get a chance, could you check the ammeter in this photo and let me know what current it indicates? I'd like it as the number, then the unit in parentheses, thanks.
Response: 17 (A)
